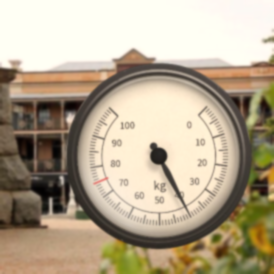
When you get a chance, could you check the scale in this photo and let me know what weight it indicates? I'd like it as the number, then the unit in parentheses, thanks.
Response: 40 (kg)
